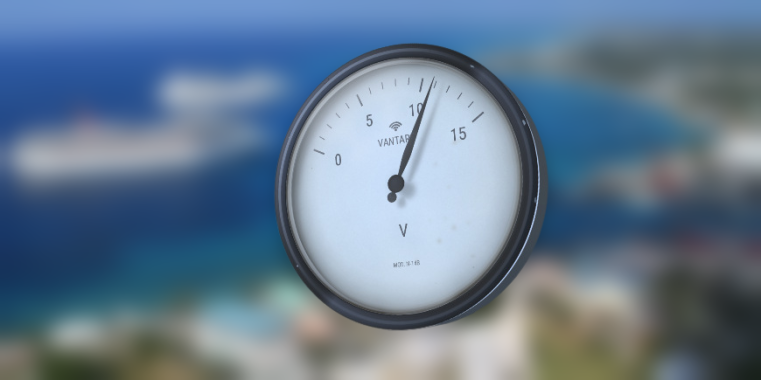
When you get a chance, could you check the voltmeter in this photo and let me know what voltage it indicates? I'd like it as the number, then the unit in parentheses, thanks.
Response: 11 (V)
